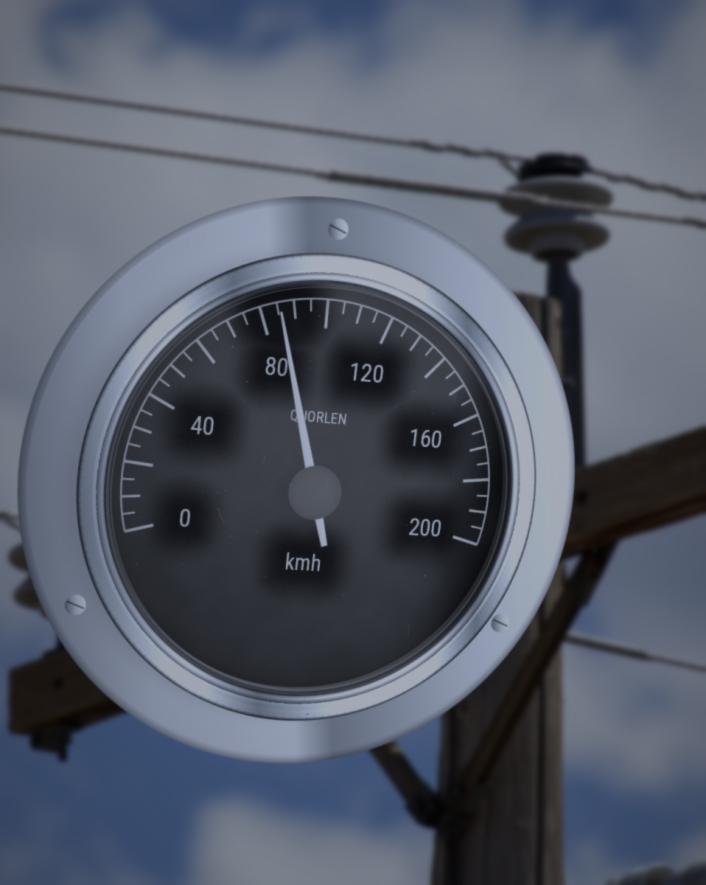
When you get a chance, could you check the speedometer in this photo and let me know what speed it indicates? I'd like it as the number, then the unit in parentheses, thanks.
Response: 85 (km/h)
